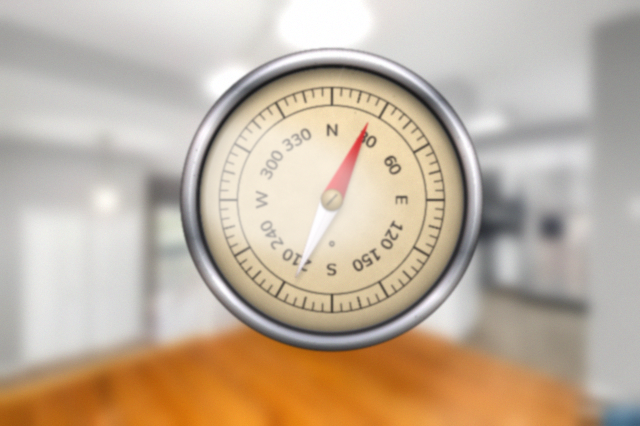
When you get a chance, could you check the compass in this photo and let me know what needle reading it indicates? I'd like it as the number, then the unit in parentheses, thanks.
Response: 25 (°)
